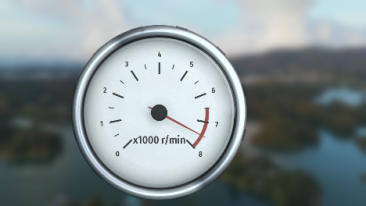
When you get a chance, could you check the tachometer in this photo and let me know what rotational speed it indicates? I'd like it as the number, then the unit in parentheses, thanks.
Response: 7500 (rpm)
